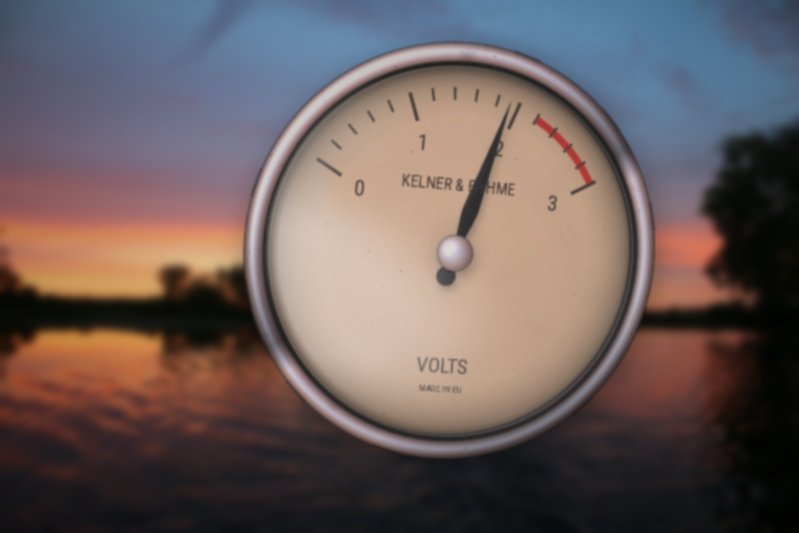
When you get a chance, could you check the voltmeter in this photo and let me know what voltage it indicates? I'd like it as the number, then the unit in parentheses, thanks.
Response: 1.9 (V)
